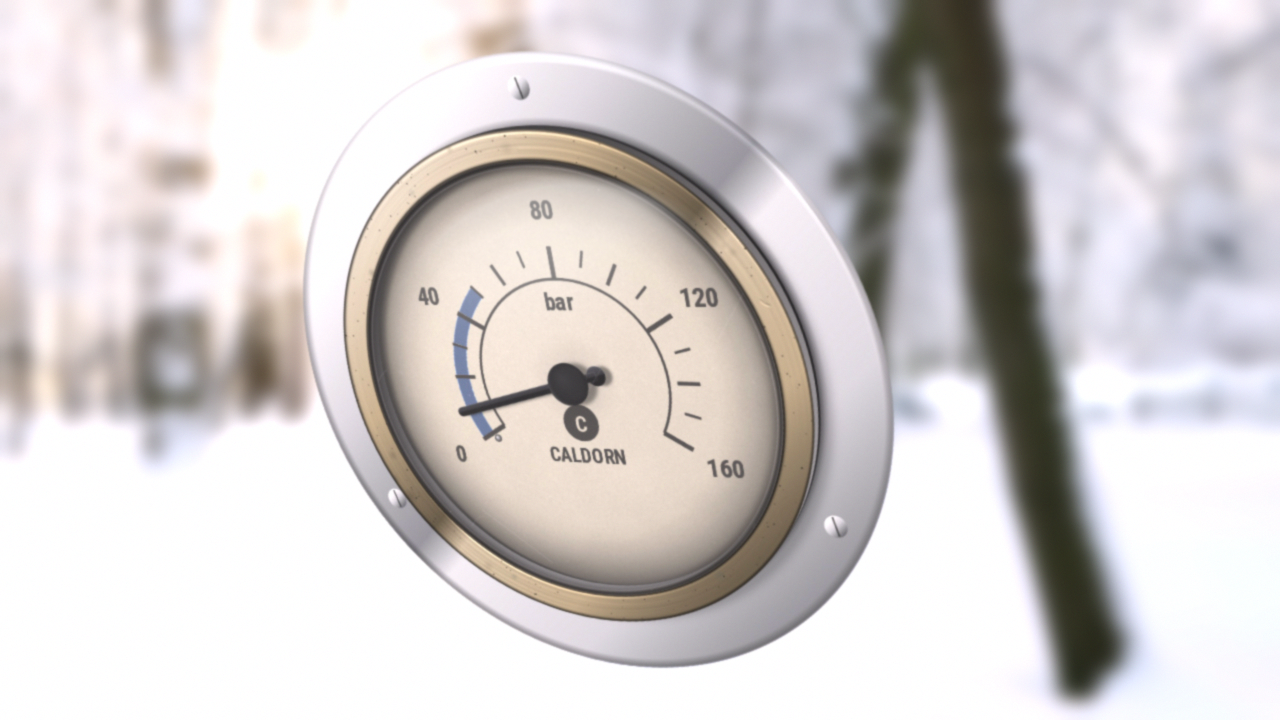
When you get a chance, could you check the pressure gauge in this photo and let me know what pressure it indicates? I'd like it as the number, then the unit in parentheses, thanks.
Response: 10 (bar)
